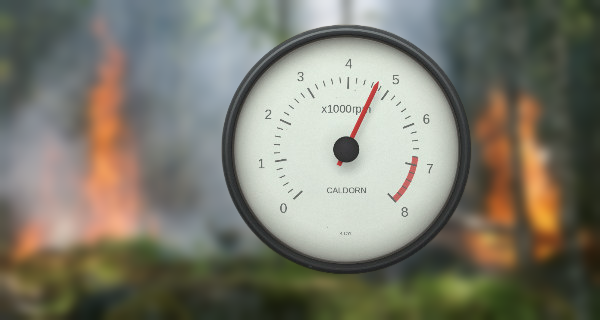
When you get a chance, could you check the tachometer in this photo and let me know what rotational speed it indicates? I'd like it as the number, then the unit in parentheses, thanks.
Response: 4700 (rpm)
